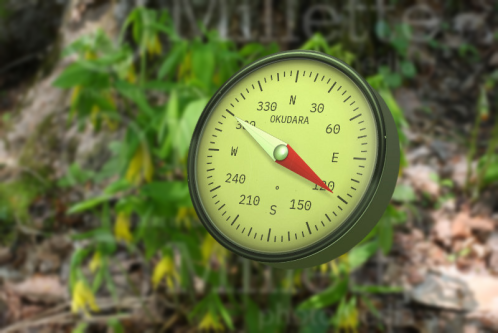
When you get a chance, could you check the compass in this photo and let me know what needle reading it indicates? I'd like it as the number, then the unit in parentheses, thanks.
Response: 120 (°)
